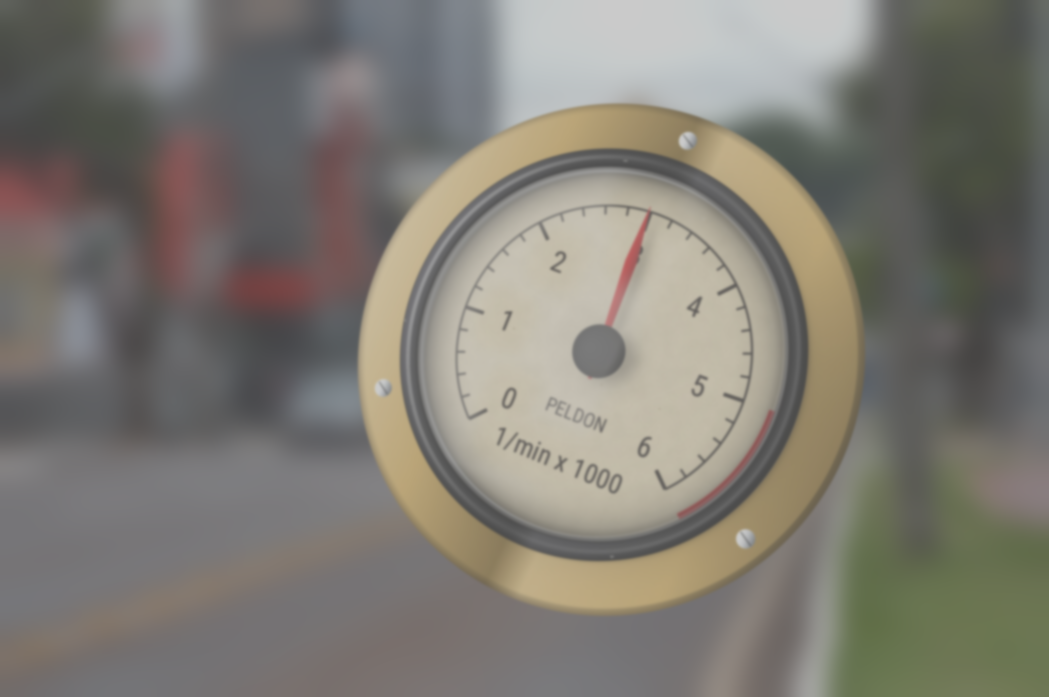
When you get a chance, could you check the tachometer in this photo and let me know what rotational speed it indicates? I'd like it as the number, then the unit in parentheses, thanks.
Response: 3000 (rpm)
